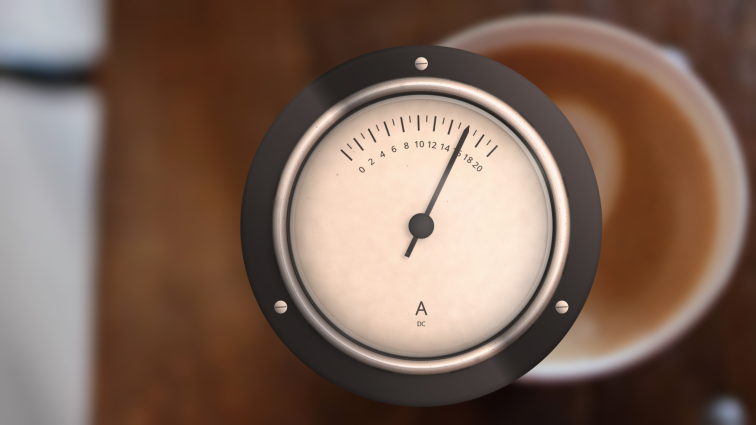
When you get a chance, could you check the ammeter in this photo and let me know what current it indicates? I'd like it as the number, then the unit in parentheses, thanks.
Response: 16 (A)
